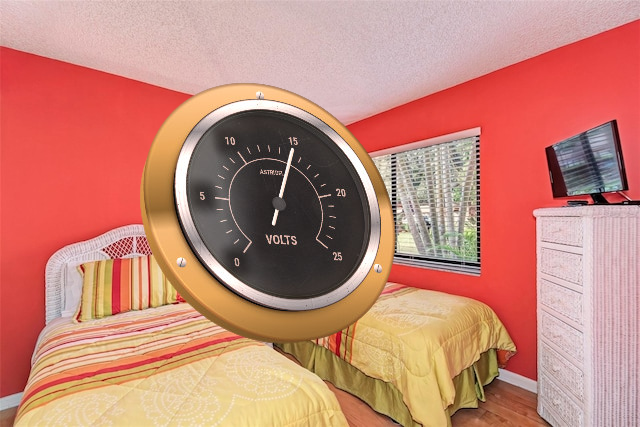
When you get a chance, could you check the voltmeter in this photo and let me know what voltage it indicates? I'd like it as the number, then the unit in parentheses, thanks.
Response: 15 (V)
